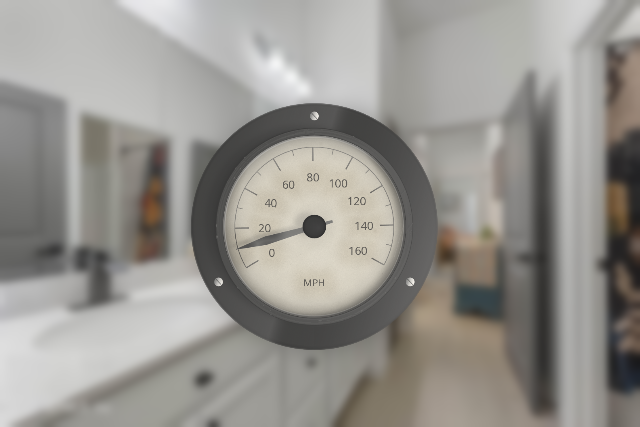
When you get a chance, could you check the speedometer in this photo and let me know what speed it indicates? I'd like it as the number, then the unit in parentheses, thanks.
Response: 10 (mph)
